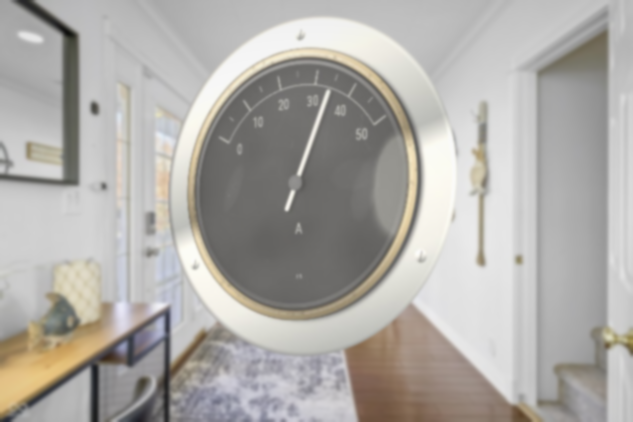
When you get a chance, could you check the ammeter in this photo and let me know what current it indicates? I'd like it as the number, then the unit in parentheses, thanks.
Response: 35 (A)
